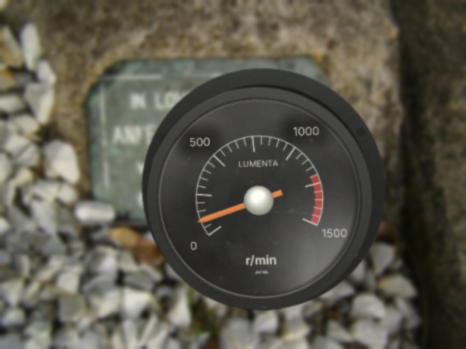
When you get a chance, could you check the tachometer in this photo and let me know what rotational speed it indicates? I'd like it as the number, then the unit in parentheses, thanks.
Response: 100 (rpm)
